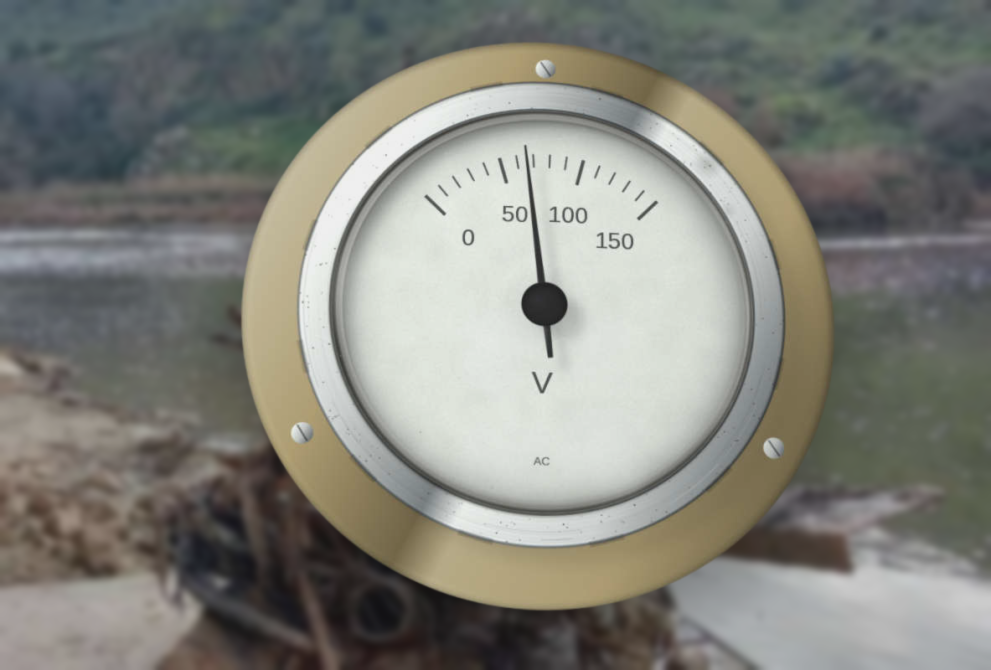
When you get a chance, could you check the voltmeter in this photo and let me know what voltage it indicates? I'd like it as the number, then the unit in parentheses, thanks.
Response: 65 (V)
